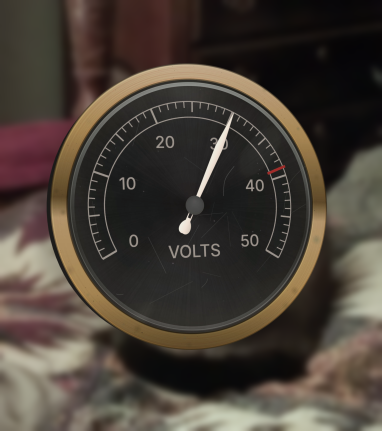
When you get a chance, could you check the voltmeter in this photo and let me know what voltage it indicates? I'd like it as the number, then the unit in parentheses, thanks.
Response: 30 (V)
